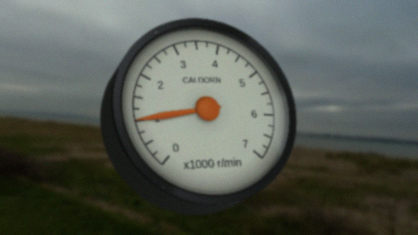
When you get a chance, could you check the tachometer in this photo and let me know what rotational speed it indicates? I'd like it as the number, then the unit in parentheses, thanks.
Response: 1000 (rpm)
